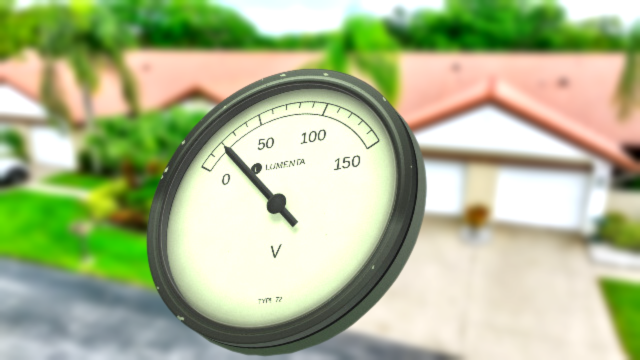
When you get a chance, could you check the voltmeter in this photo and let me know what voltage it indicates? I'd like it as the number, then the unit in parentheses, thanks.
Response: 20 (V)
